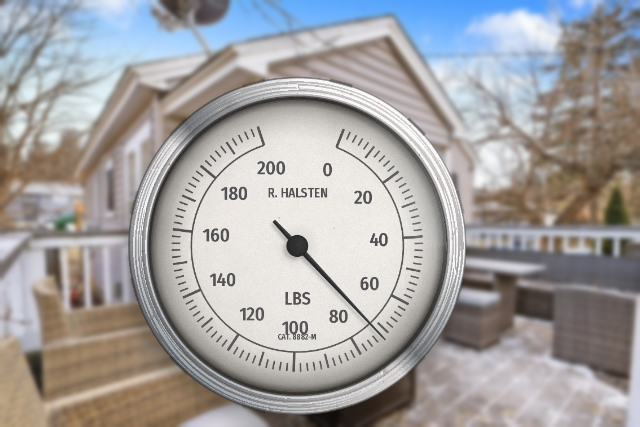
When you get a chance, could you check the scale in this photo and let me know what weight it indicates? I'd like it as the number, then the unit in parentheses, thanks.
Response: 72 (lb)
